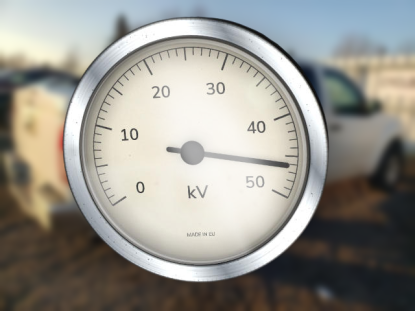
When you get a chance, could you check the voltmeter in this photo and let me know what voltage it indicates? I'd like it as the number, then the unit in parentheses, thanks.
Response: 46 (kV)
